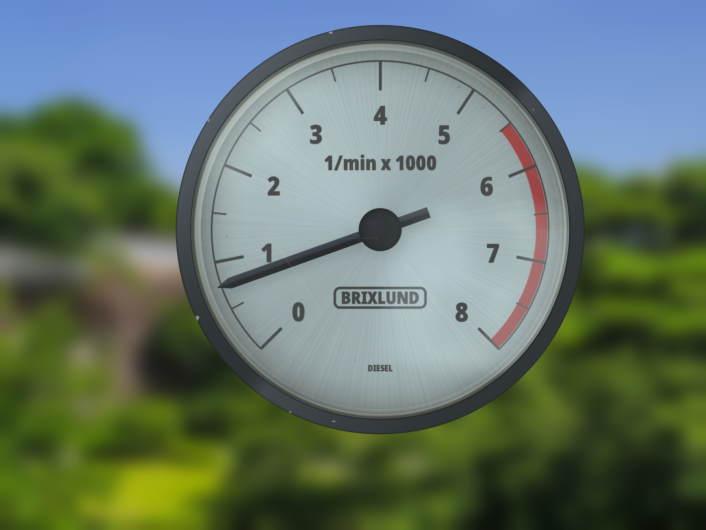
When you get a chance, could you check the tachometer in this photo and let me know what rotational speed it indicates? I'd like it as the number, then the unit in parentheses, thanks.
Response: 750 (rpm)
